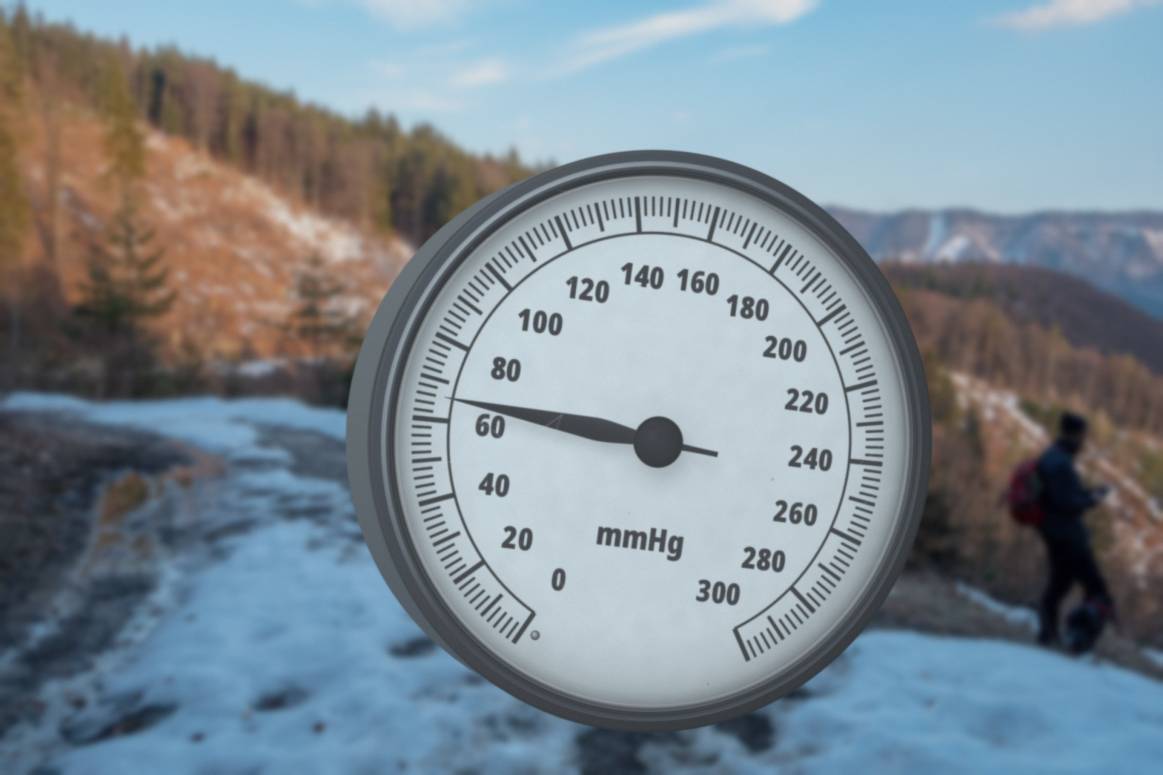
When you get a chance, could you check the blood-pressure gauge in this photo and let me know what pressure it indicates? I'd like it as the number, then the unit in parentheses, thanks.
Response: 66 (mmHg)
